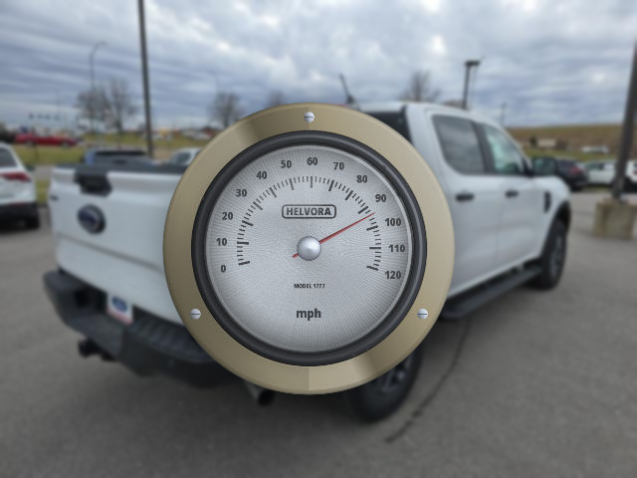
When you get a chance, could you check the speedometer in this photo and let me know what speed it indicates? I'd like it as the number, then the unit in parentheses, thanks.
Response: 94 (mph)
